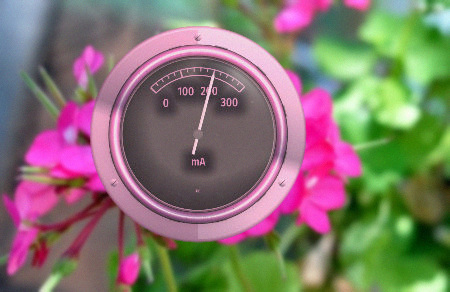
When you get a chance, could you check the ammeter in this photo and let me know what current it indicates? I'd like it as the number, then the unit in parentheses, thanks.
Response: 200 (mA)
